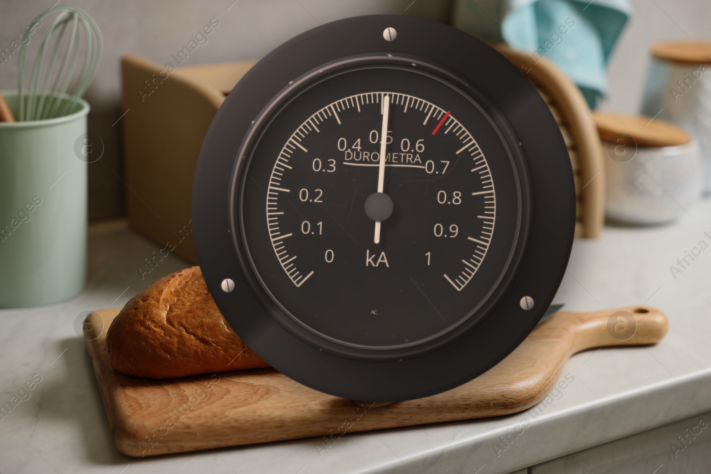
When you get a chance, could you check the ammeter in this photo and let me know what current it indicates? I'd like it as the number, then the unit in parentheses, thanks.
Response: 0.51 (kA)
